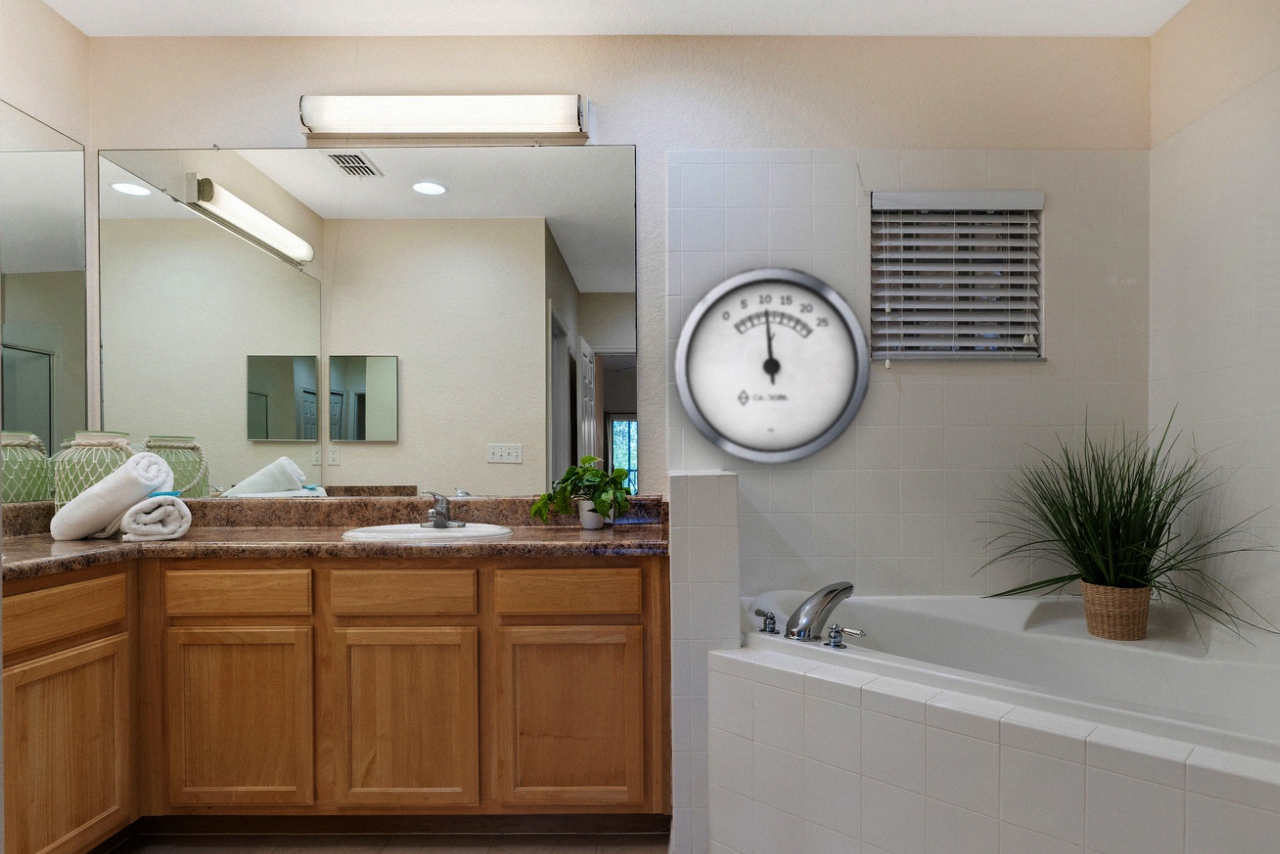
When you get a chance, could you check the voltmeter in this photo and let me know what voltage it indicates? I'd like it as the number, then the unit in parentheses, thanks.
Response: 10 (V)
